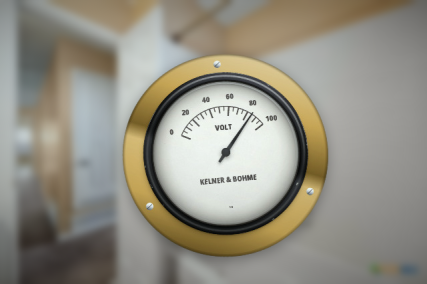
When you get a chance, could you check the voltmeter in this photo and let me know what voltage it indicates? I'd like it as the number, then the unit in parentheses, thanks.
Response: 85 (V)
